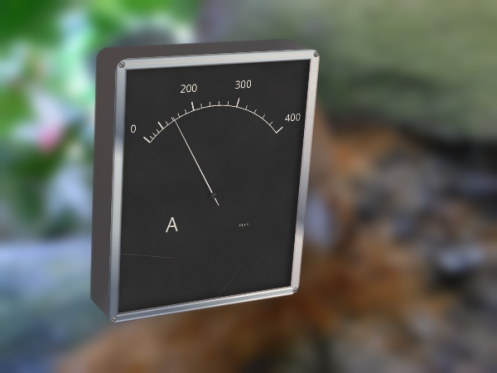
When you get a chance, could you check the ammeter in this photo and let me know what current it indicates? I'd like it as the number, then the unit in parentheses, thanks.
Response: 140 (A)
